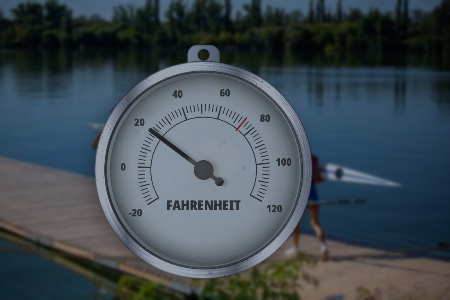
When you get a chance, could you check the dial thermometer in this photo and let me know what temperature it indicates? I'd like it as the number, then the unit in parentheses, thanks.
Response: 20 (°F)
